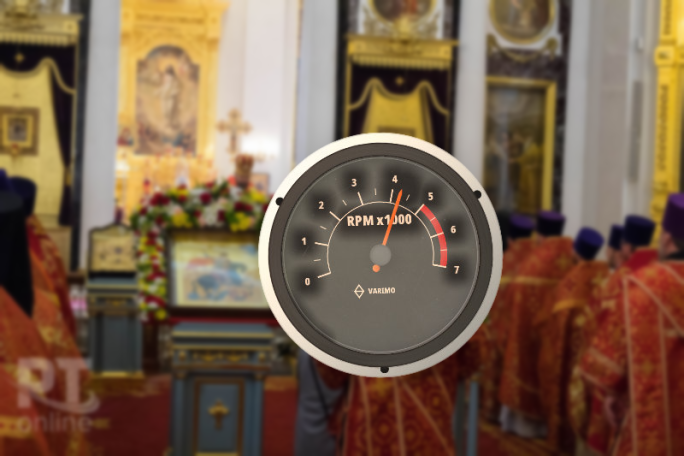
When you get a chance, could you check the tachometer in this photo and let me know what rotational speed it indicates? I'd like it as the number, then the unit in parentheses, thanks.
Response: 4250 (rpm)
